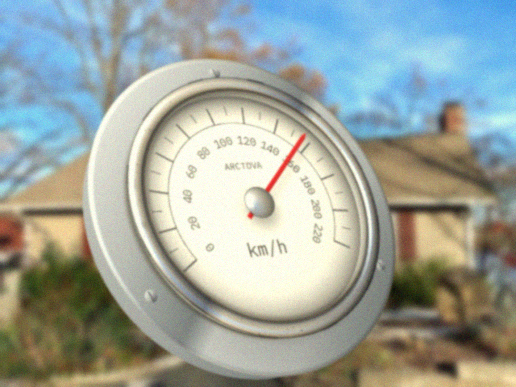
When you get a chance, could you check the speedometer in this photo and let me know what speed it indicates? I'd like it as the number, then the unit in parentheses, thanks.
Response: 155 (km/h)
